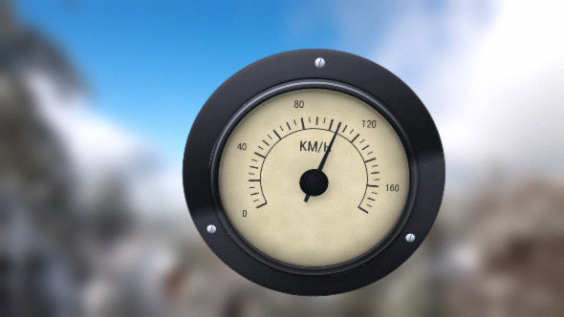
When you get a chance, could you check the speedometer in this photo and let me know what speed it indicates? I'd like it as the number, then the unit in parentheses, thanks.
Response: 105 (km/h)
